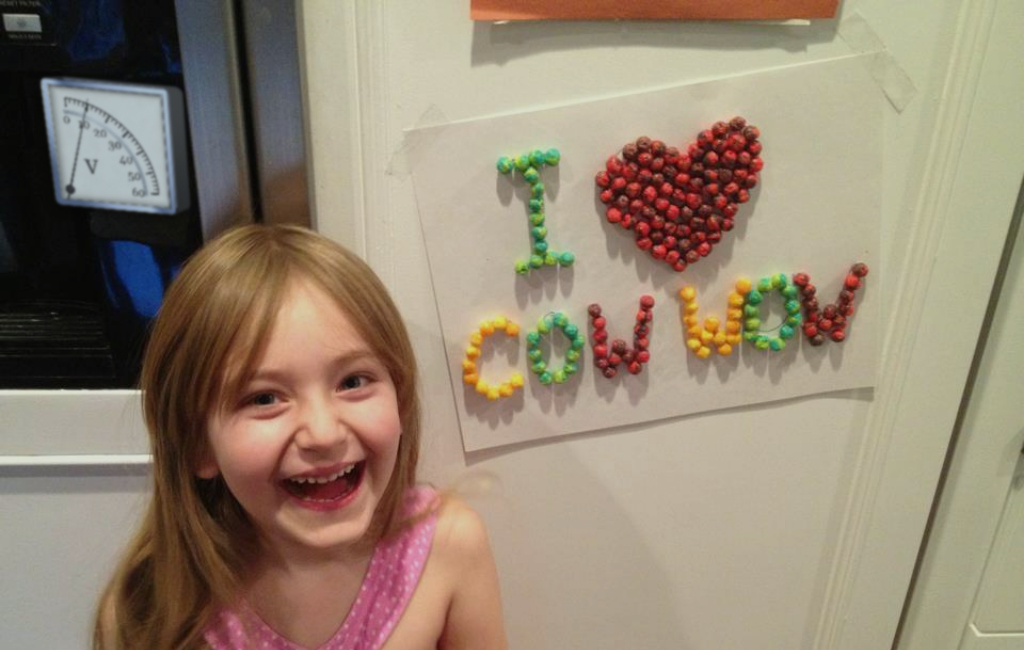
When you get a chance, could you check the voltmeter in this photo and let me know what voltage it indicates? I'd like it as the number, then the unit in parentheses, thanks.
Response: 10 (V)
